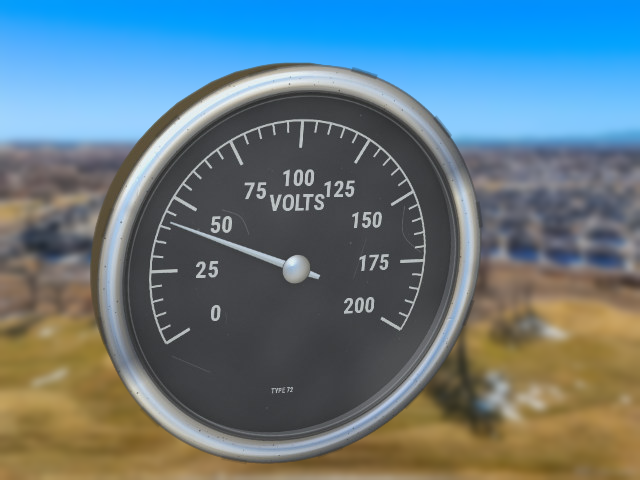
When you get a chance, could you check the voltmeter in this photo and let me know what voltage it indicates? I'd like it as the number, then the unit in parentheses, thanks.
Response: 42.5 (V)
